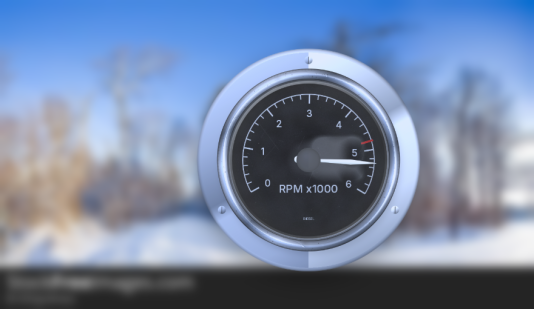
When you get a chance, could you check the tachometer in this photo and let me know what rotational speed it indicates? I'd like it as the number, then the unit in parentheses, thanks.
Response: 5300 (rpm)
